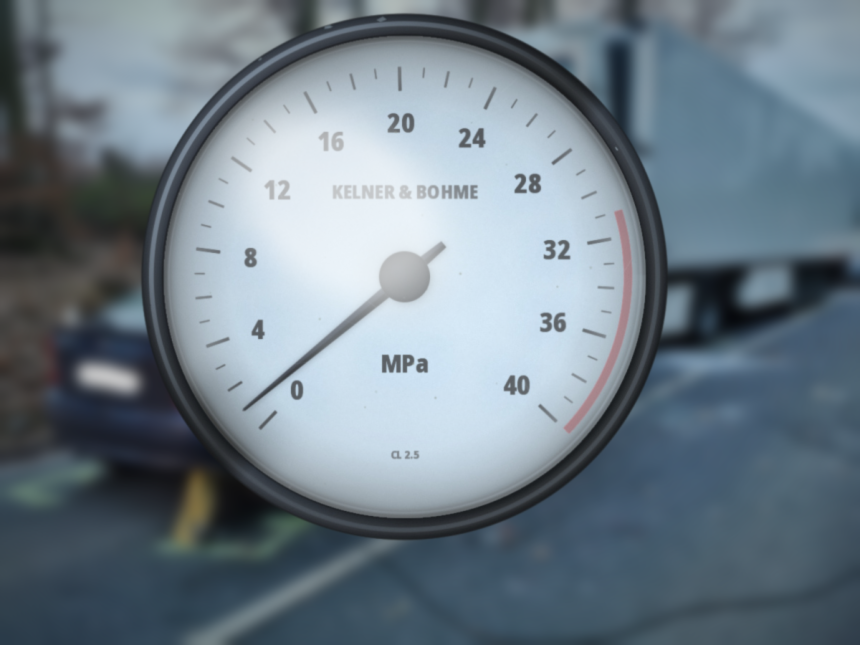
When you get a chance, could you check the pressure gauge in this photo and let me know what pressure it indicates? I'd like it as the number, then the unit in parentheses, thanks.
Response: 1 (MPa)
